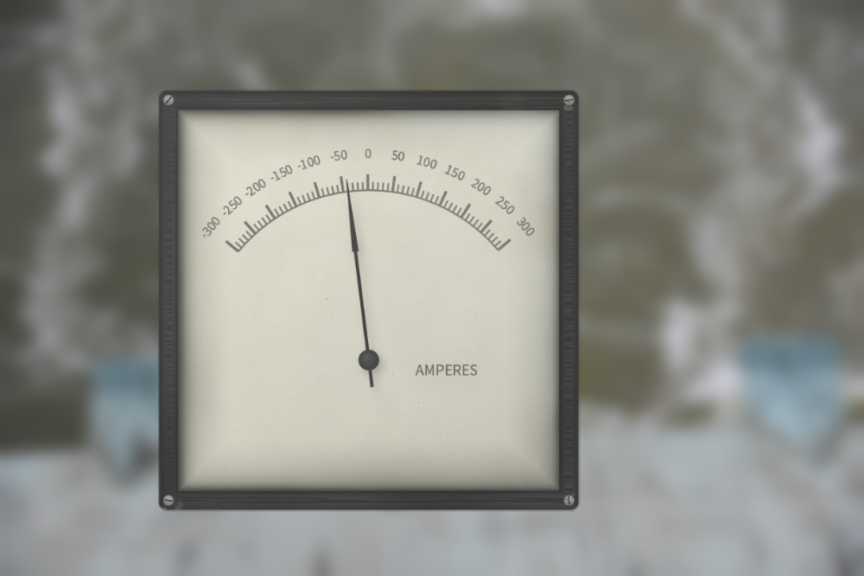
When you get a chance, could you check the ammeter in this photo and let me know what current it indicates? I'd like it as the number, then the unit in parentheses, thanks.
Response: -40 (A)
